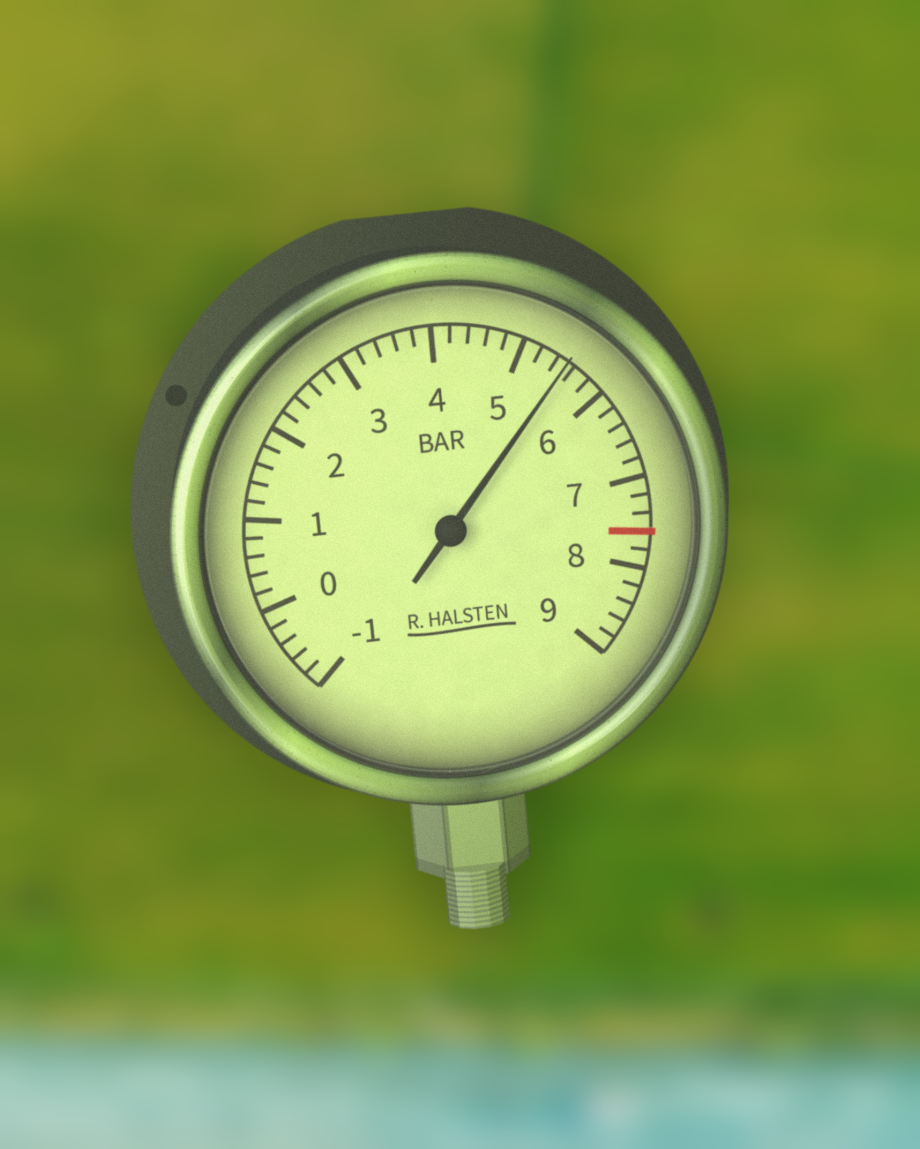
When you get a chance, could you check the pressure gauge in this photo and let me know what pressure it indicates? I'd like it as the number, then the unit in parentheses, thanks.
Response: 5.5 (bar)
